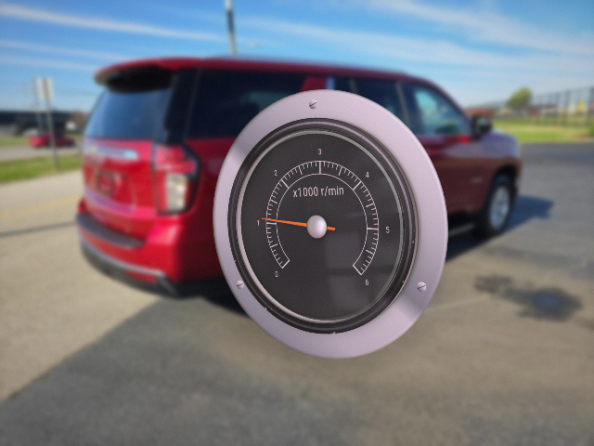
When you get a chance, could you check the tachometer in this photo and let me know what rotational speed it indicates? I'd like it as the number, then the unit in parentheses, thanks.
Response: 1100 (rpm)
